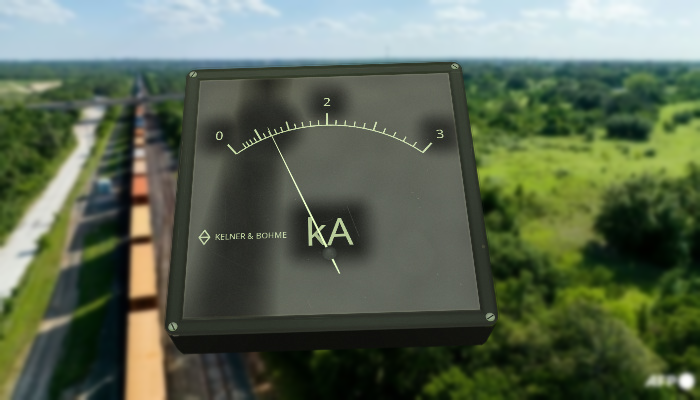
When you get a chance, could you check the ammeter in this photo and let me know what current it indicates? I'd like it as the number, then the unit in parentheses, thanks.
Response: 1.2 (kA)
